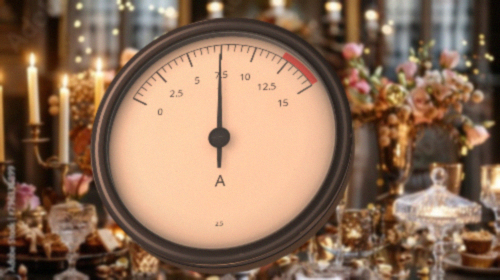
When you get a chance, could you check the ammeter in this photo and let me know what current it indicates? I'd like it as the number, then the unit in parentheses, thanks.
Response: 7.5 (A)
